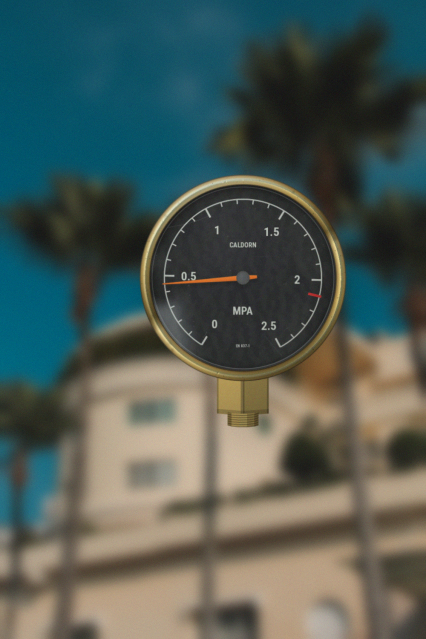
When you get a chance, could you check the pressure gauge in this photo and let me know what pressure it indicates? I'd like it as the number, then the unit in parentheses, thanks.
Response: 0.45 (MPa)
